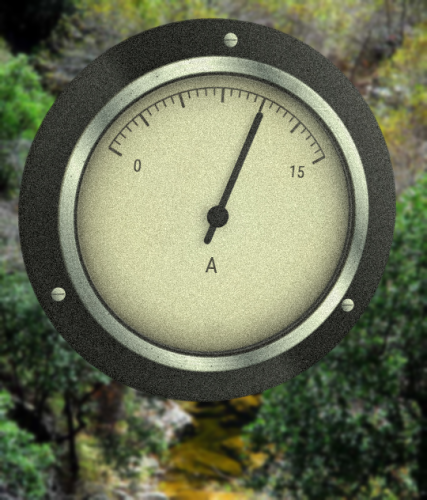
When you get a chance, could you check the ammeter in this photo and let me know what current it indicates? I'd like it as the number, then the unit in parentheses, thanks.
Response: 10 (A)
